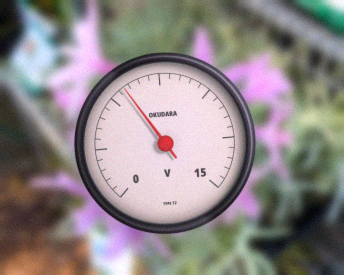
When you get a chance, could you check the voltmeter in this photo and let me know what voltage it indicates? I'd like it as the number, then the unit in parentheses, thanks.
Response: 5.75 (V)
